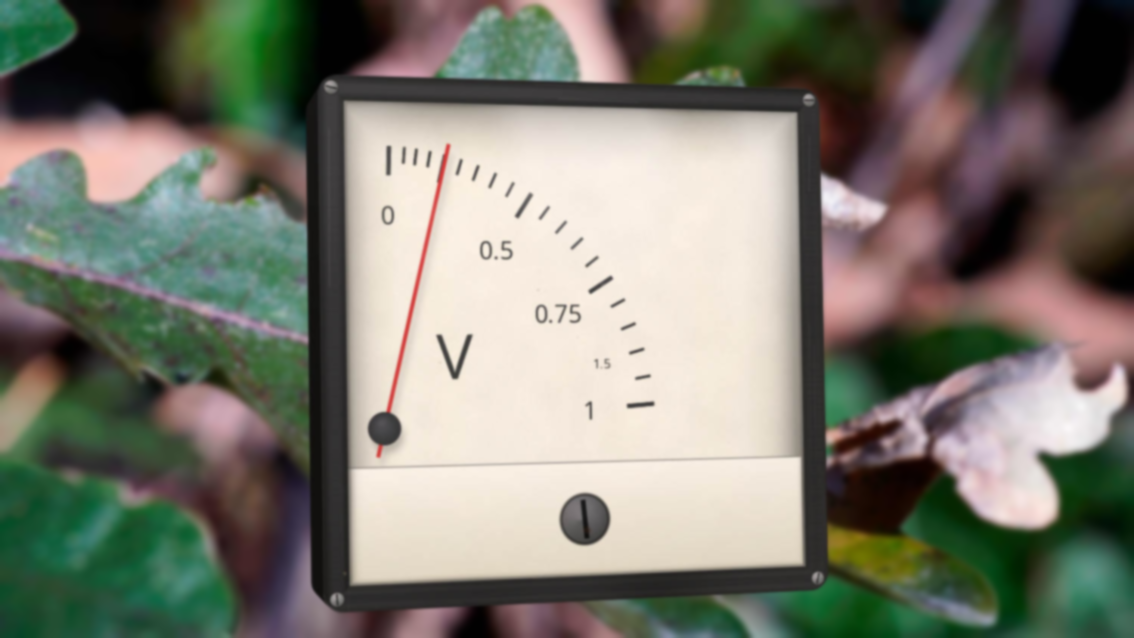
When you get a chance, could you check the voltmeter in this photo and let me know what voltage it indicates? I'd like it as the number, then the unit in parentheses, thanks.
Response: 0.25 (V)
